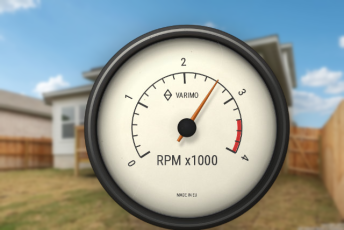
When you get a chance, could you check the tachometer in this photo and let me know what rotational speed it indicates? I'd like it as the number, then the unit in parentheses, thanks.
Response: 2600 (rpm)
